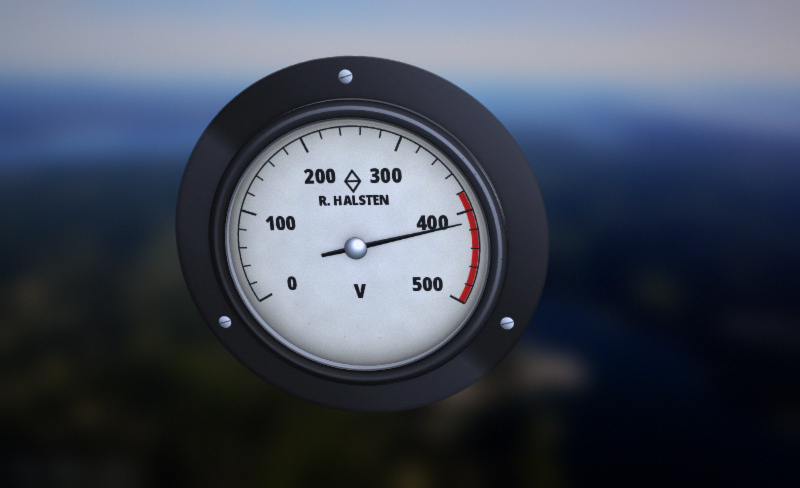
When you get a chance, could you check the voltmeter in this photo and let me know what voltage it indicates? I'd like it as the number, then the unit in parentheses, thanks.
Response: 410 (V)
